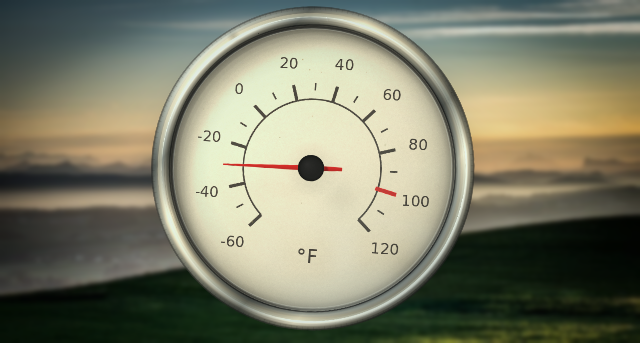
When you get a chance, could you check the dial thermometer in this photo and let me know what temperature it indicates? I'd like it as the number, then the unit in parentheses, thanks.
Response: -30 (°F)
